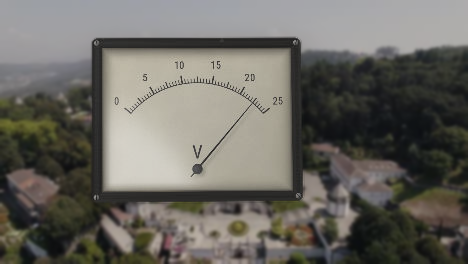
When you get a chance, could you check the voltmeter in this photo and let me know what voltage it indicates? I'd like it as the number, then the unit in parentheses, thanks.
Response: 22.5 (V)
